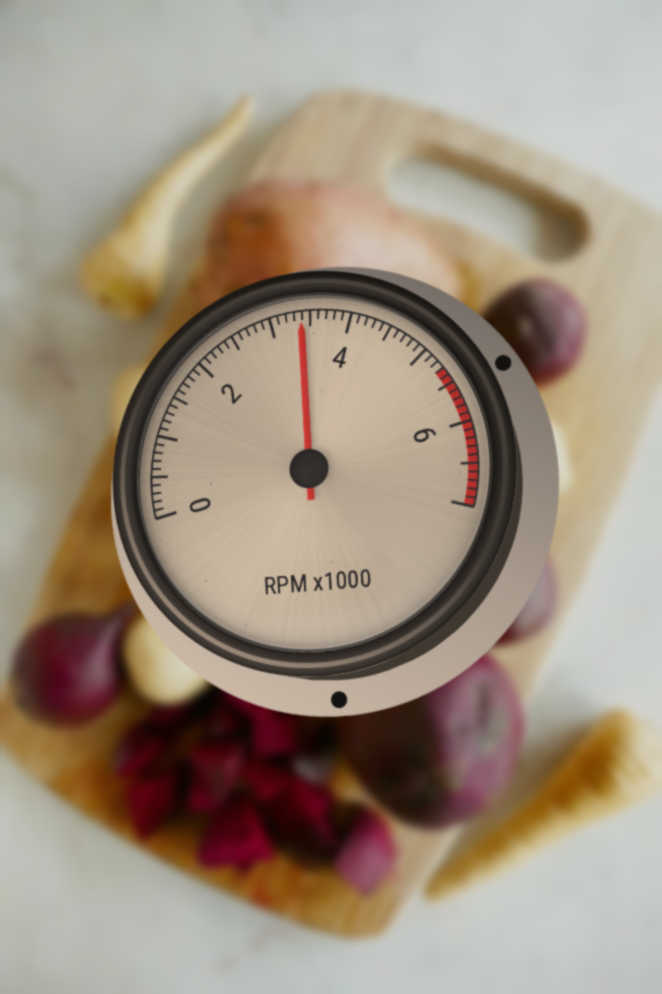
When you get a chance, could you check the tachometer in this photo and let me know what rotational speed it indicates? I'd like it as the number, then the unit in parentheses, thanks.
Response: 3400 (rpm)
